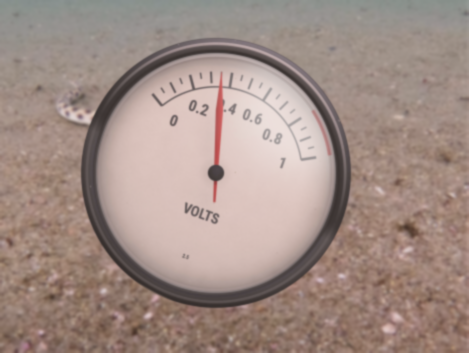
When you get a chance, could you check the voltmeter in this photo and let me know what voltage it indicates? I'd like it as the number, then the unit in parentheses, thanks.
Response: 0.35 (V)
